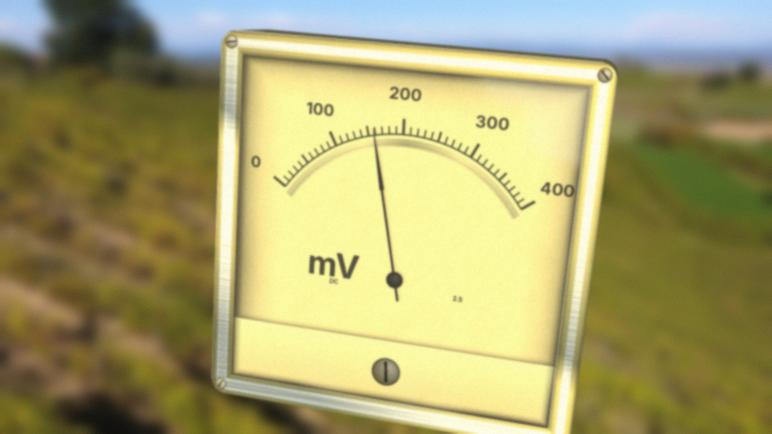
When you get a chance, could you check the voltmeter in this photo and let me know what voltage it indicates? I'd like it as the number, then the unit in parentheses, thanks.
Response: 160 (mV)
